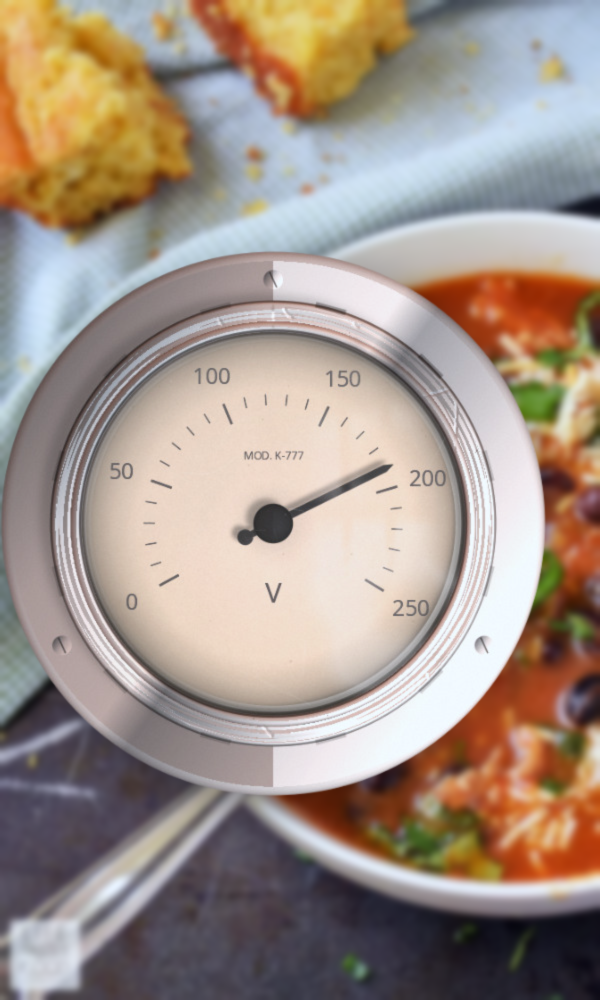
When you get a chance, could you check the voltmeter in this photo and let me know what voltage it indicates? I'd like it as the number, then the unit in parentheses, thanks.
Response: 190 (V)
